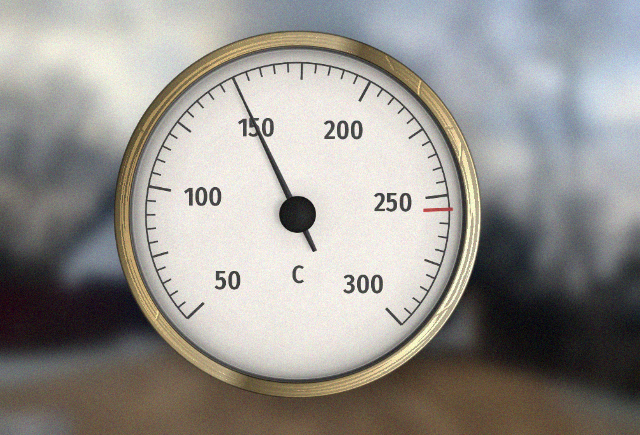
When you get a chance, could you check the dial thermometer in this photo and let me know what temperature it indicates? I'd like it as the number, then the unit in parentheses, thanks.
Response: 150 (°C)
